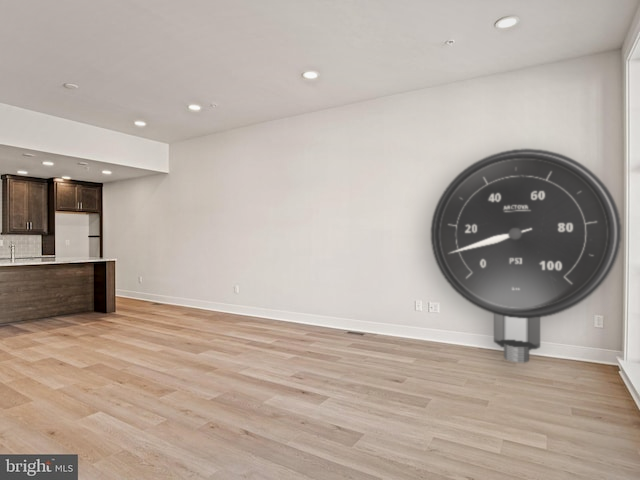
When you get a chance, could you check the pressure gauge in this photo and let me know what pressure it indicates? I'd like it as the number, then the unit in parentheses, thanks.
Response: 10 (psi)
